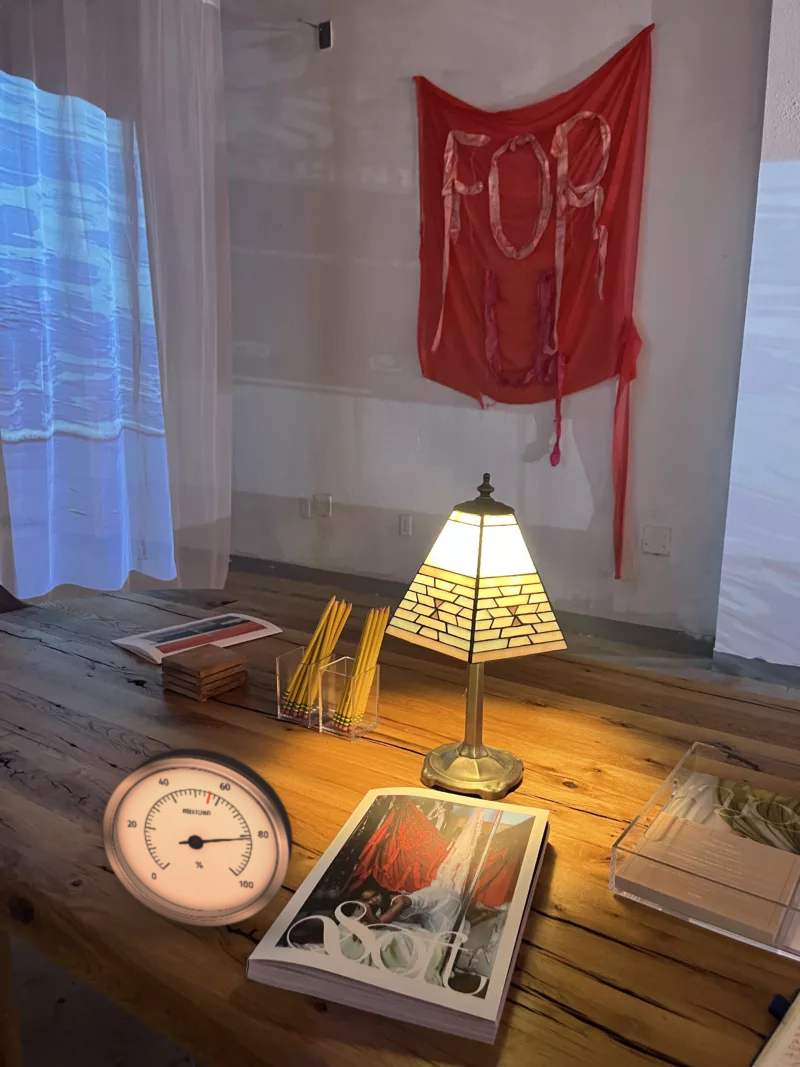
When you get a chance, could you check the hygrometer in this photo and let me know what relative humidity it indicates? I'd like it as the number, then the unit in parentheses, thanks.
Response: 80 (%)
